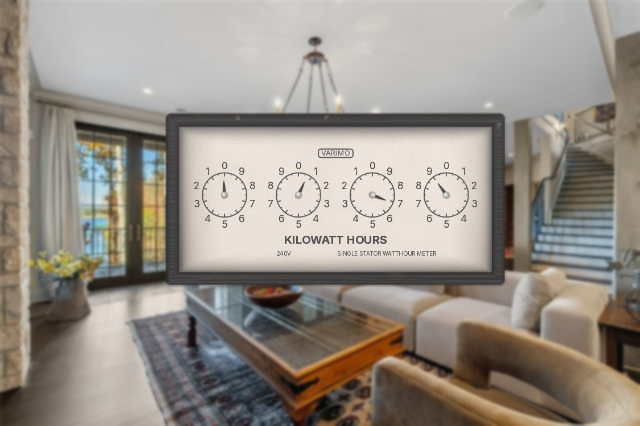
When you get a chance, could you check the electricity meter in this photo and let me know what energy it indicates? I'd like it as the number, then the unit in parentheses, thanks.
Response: 69 (kWh)
